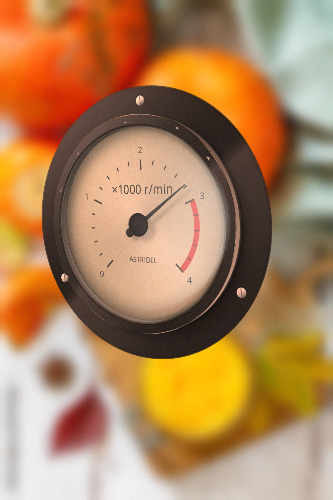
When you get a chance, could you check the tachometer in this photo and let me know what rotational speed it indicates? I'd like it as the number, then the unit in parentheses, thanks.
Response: 2800 (rpm)
